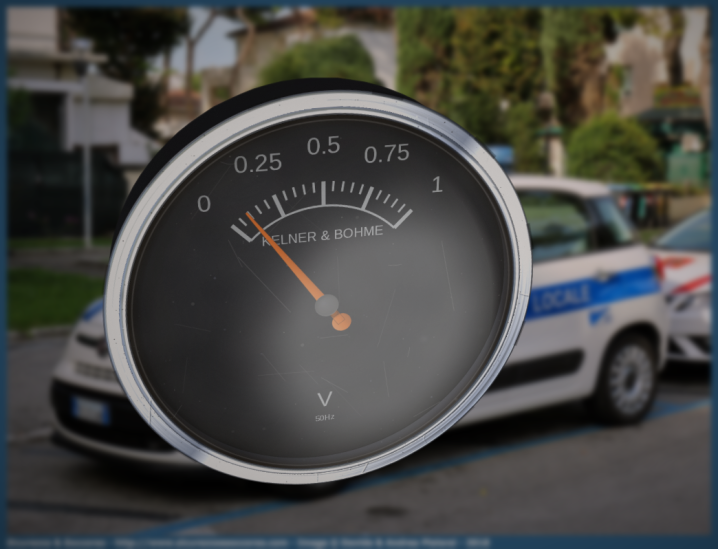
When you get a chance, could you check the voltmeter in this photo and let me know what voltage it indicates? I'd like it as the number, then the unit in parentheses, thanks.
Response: 0.1 (V)
